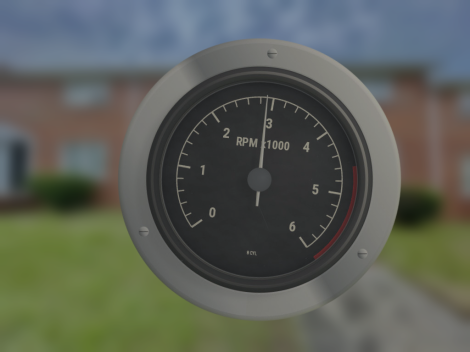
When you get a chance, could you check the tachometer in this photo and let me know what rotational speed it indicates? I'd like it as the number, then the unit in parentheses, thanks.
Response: 2900 (rpm)
